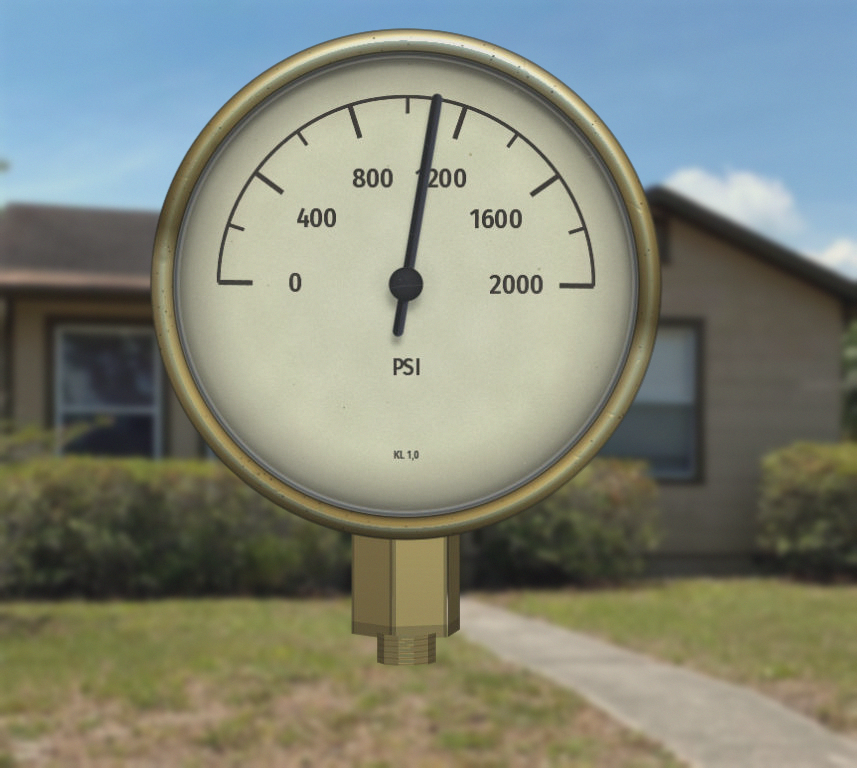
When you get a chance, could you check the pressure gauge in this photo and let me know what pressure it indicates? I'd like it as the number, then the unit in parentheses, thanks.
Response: 1100 (psi)
